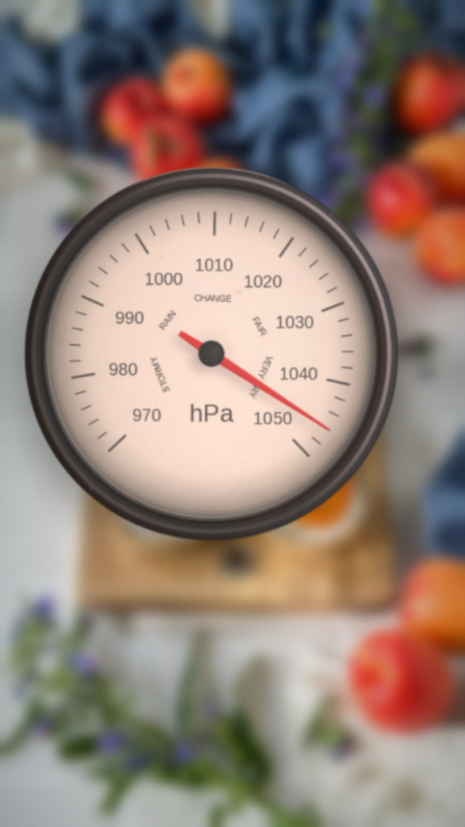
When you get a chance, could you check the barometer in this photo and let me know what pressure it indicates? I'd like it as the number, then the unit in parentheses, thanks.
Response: 1046 (hPa)
